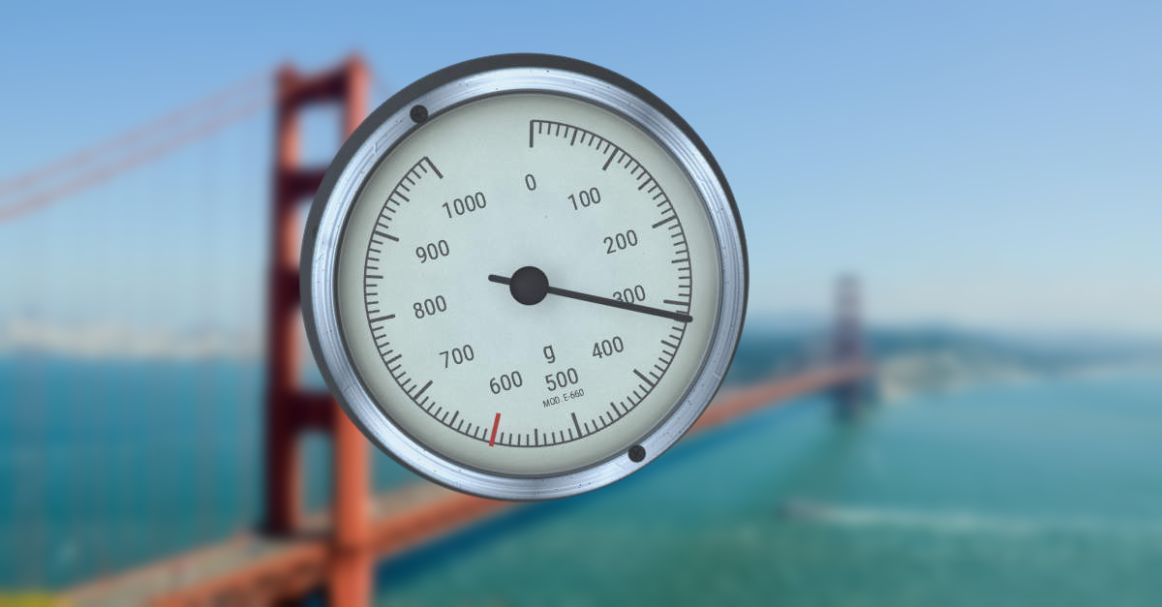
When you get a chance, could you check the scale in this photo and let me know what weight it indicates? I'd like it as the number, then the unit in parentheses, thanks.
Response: 315 (g)
